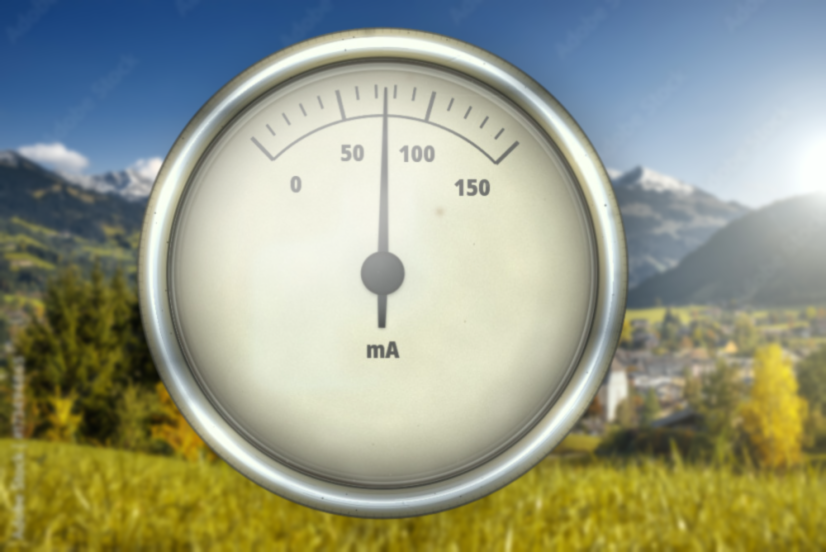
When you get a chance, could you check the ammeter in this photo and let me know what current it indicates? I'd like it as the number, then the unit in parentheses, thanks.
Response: 75 (mA)
